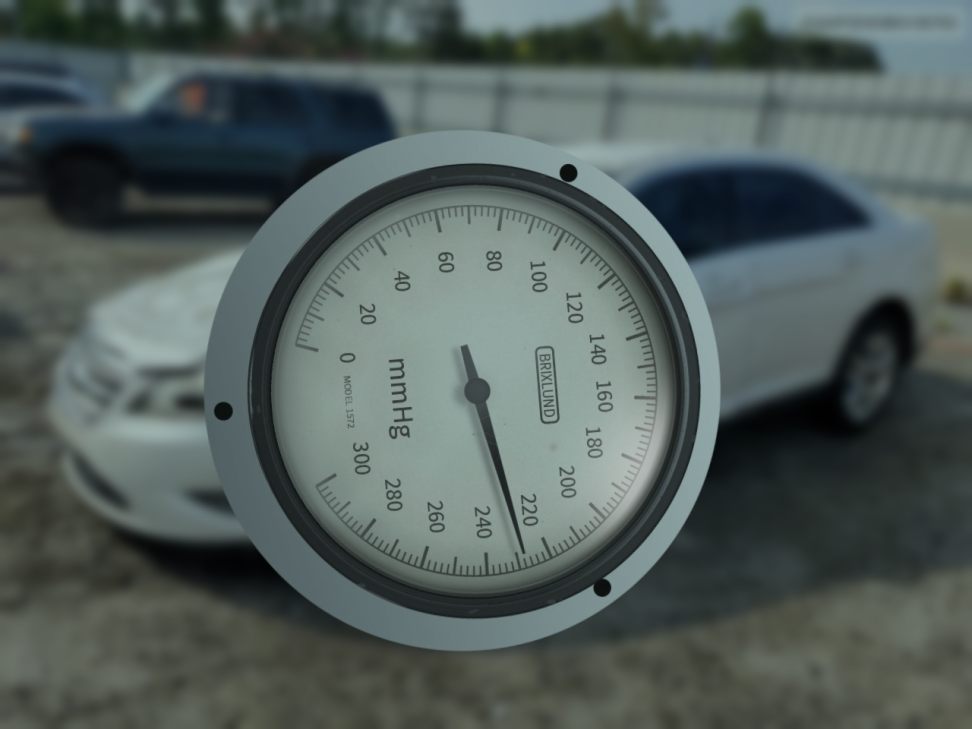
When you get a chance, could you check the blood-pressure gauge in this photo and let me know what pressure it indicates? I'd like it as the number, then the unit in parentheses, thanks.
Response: 228 (mmHg)
